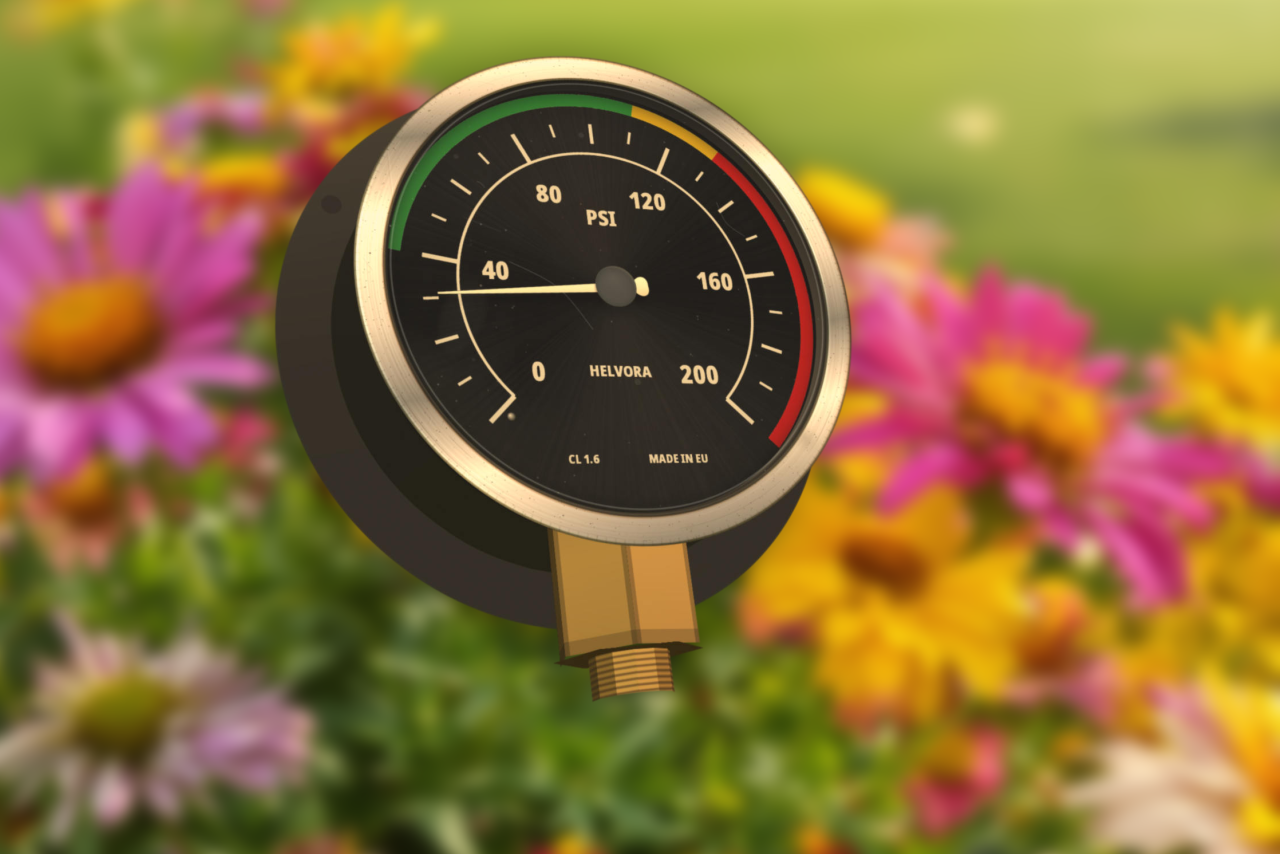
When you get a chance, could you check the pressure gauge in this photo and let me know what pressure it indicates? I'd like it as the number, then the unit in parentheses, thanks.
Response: 30 (psi)
